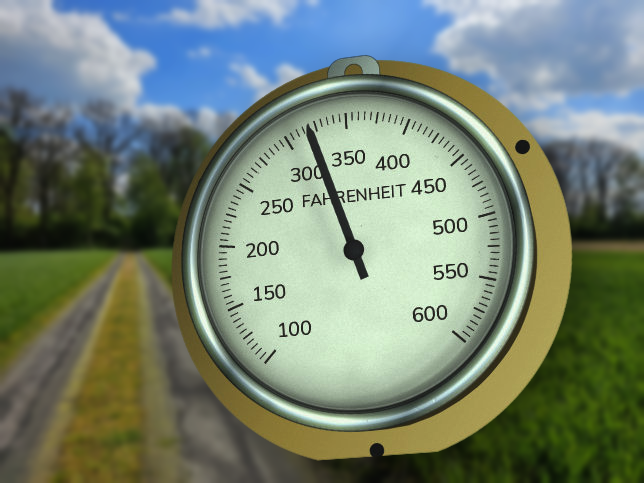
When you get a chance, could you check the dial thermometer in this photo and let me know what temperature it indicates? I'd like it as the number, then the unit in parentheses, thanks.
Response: 320 (°F)
